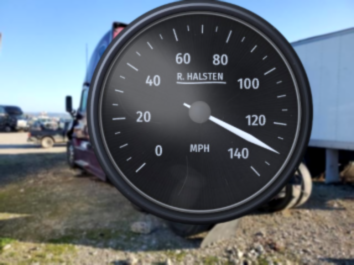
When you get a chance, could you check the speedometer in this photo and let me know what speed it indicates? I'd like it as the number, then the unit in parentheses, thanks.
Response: 130 (mph)
